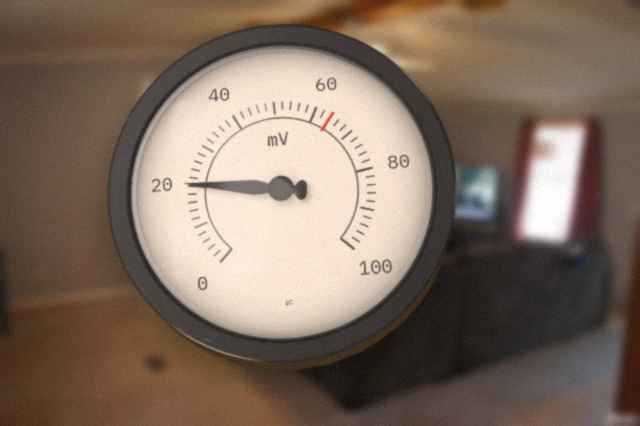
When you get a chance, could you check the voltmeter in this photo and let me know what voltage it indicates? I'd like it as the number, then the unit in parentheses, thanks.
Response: 20 (mV)
